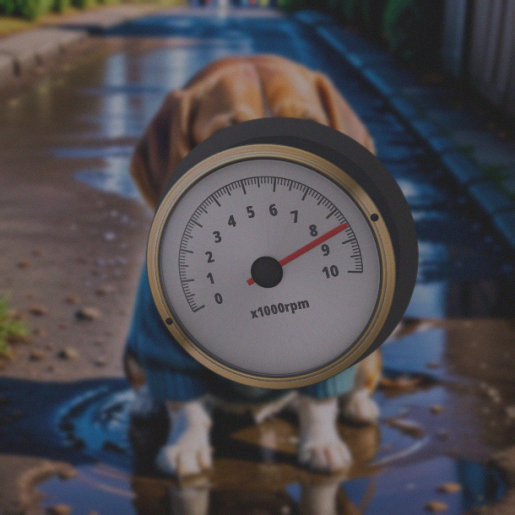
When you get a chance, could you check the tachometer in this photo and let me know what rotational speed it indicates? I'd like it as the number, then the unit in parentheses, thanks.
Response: 8500 (rpm)
